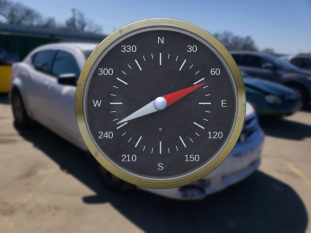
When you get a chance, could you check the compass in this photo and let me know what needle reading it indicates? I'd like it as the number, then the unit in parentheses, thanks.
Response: 65 (°)
